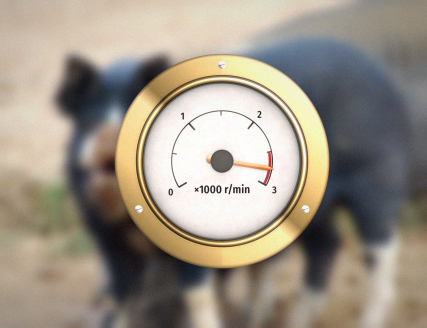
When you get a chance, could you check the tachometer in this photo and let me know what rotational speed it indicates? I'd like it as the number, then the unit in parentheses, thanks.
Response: 2750 (rpm)
